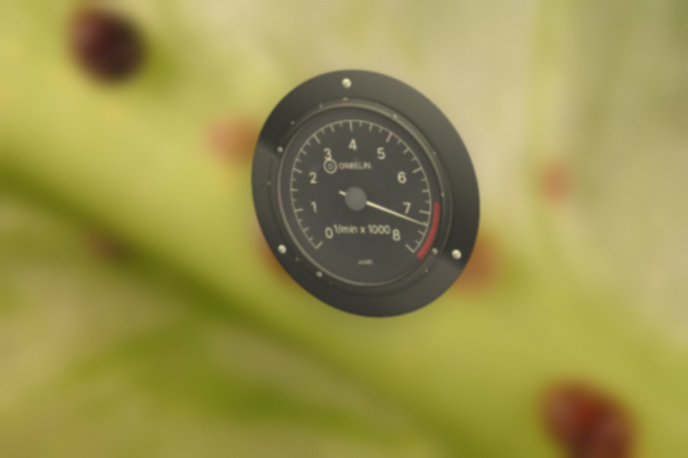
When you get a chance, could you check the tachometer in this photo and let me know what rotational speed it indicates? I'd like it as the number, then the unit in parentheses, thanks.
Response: 7250 (rpm)
